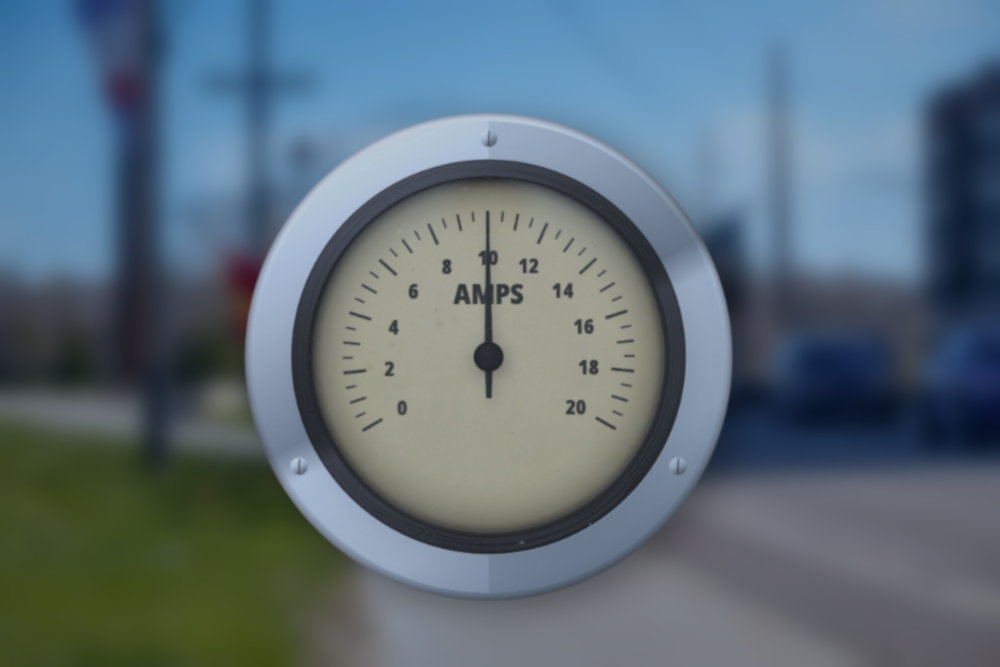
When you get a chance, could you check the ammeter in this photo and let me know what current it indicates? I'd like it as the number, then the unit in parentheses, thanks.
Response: 10 (A)
